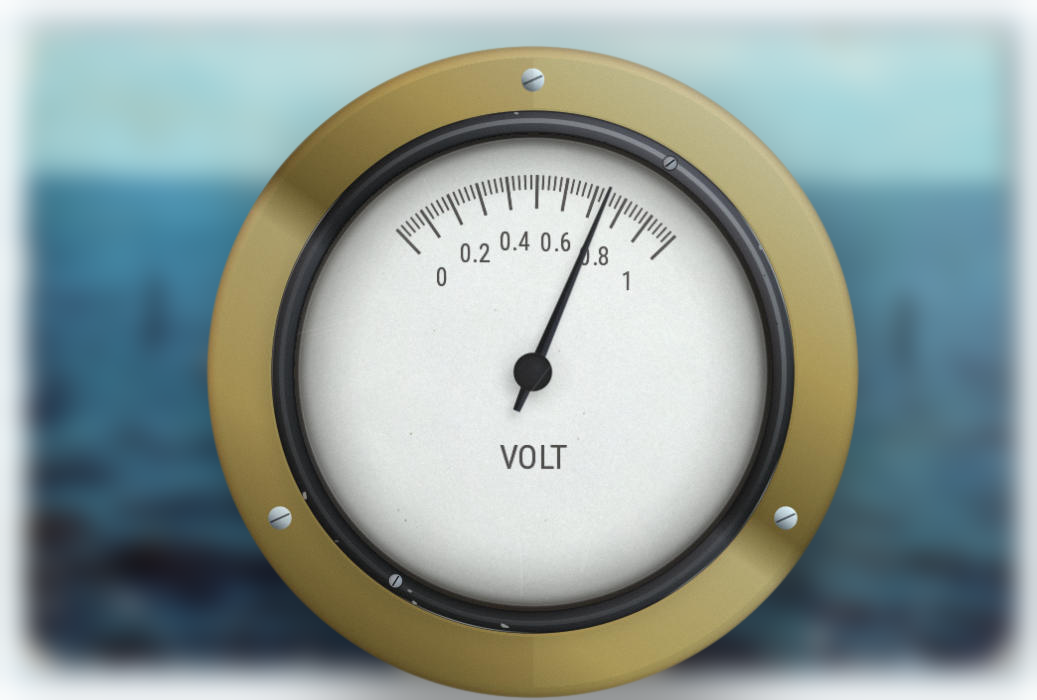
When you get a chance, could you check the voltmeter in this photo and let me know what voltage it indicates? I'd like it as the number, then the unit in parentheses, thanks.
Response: 0.74 (V)
